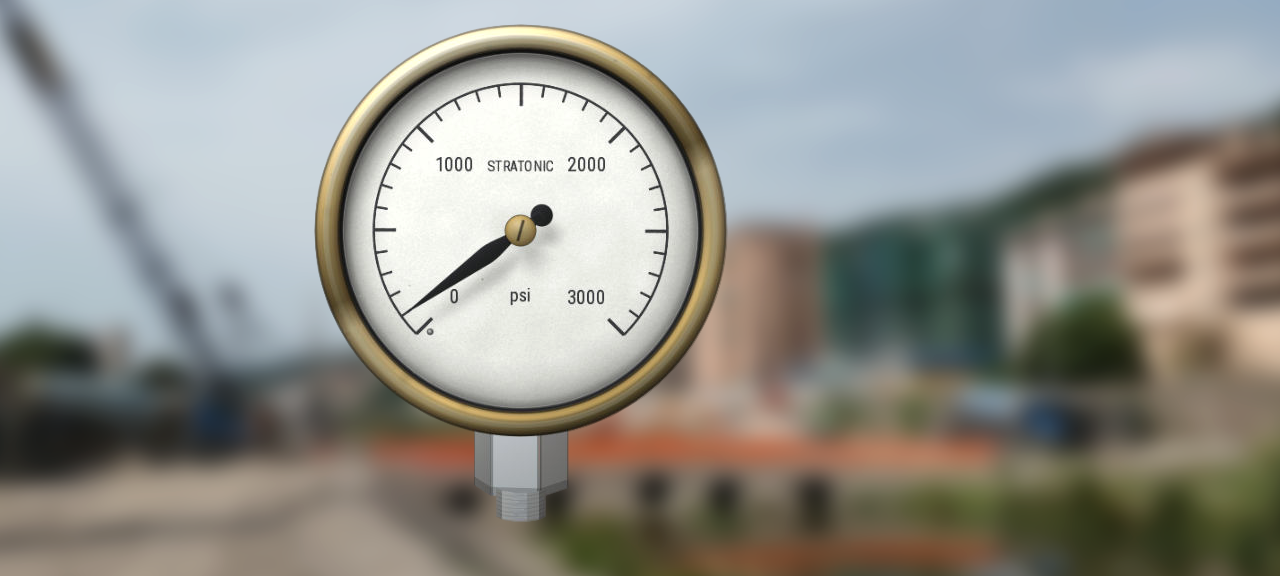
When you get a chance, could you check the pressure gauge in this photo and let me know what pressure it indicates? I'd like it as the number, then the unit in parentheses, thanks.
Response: 100 (psi)
